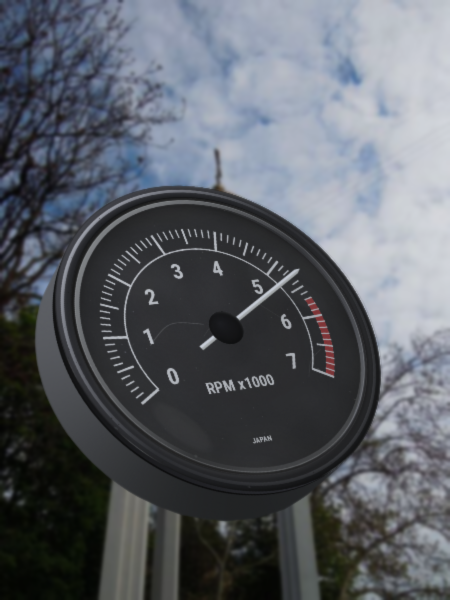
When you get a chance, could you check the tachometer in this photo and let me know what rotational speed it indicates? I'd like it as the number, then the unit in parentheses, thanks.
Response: 5300 (rpm)
